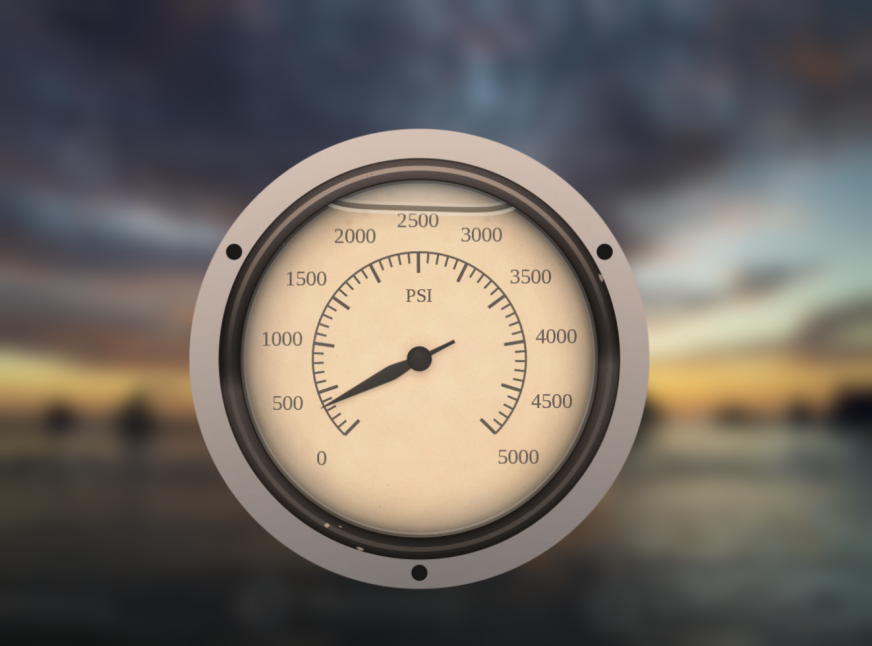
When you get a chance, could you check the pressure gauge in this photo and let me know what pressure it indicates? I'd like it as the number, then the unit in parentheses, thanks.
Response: 350 (psi)
